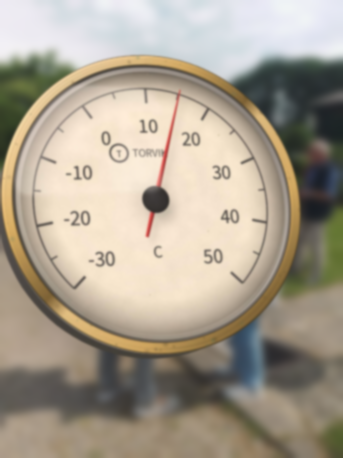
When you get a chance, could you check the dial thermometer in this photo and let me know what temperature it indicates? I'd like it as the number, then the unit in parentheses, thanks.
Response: 15 (°C)
